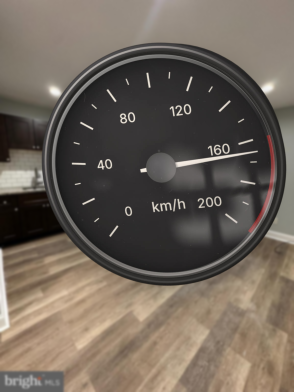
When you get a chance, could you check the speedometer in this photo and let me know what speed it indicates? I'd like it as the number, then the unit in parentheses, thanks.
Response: 165 (km/h)
